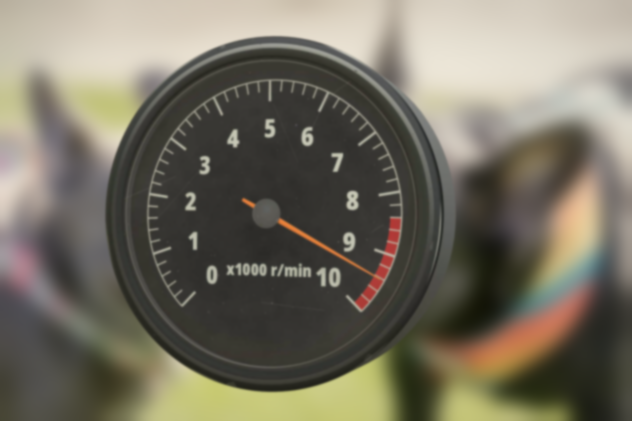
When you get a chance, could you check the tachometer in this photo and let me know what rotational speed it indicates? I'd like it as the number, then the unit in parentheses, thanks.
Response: 9400 (rpm)
